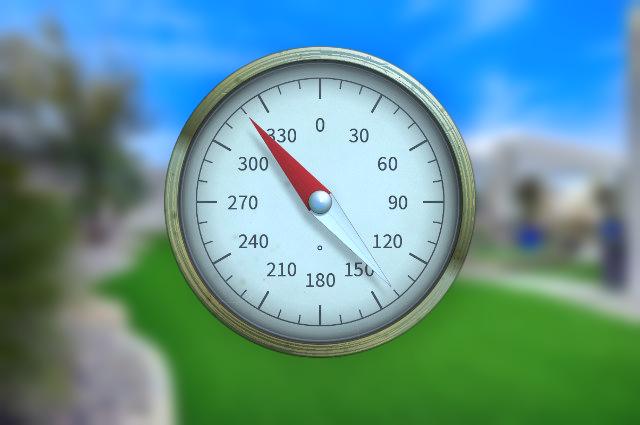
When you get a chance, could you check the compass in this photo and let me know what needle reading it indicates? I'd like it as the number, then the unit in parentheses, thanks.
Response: 320 (°)
